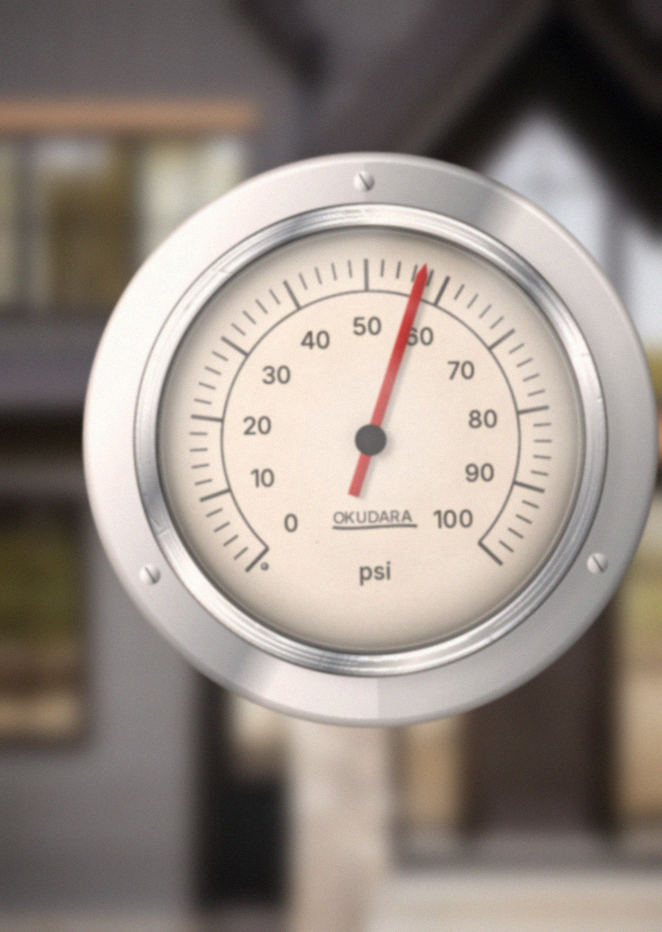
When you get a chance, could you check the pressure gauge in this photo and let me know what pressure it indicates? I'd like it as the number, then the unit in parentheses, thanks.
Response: 57 (psi)
